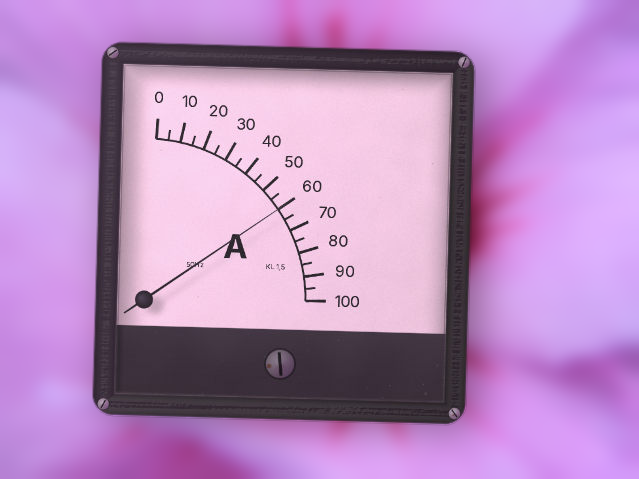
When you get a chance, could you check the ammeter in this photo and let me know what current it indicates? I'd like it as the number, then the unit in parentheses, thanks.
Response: 60 (A)
